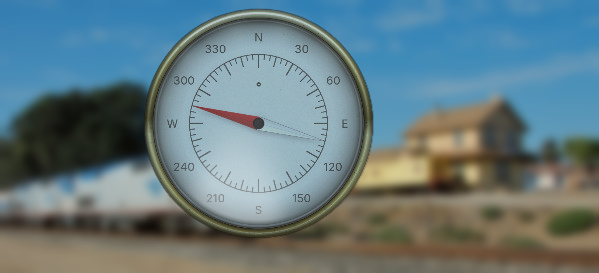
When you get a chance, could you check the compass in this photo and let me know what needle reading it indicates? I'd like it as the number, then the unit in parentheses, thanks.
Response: 285 (°)
